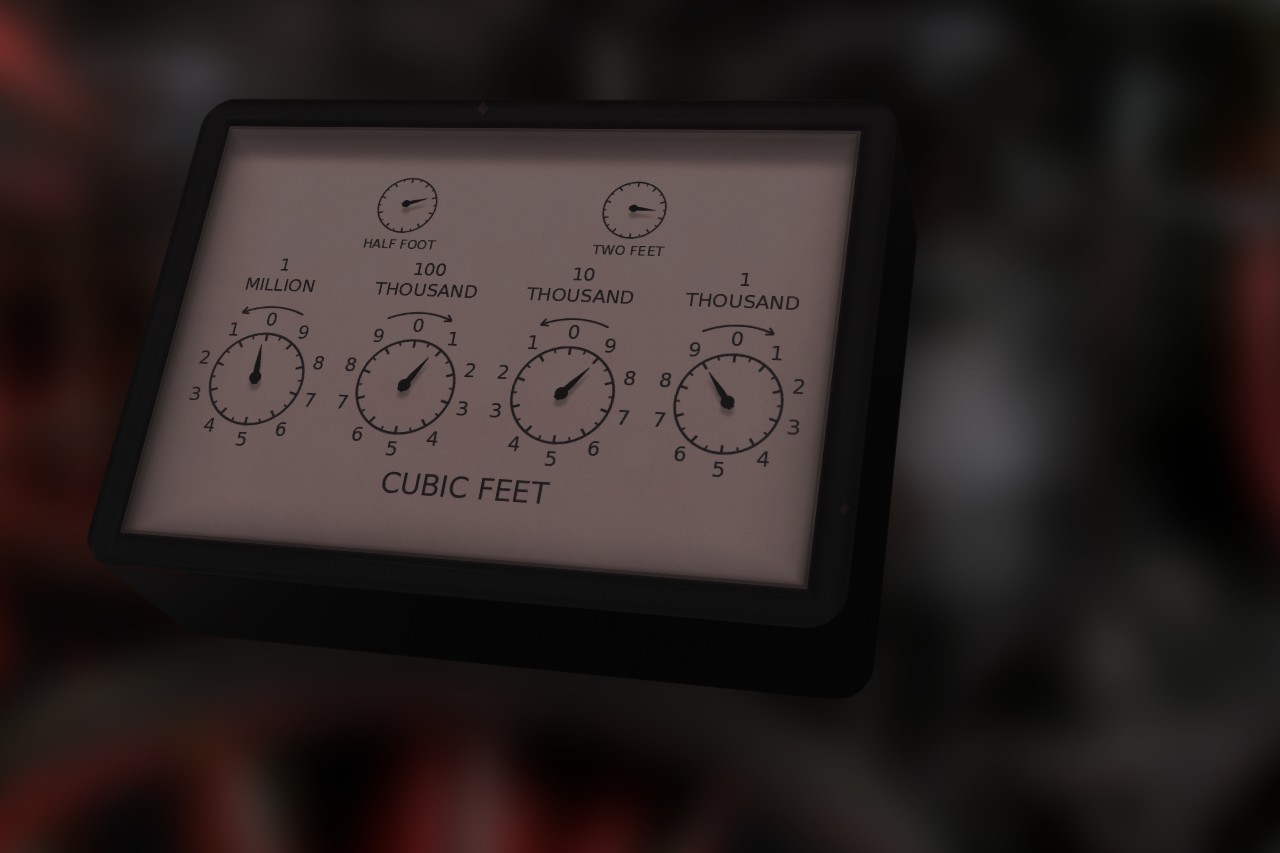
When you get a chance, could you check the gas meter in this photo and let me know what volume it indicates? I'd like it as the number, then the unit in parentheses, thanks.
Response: 8900 (ft³)
